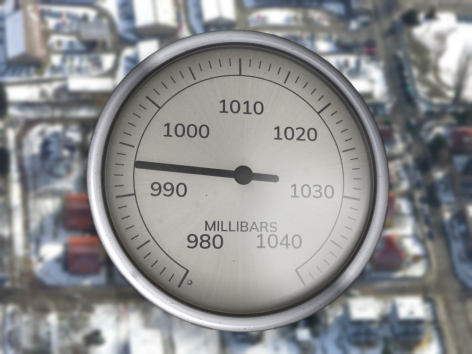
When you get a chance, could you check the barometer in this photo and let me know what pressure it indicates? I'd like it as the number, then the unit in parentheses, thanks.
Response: 993 (mbar)
